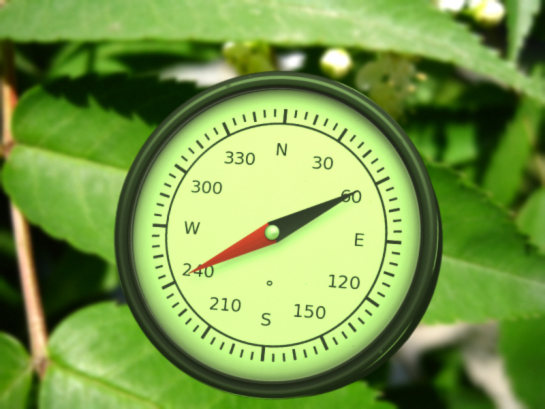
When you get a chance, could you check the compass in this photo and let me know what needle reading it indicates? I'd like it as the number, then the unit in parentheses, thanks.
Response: 240 (°)
